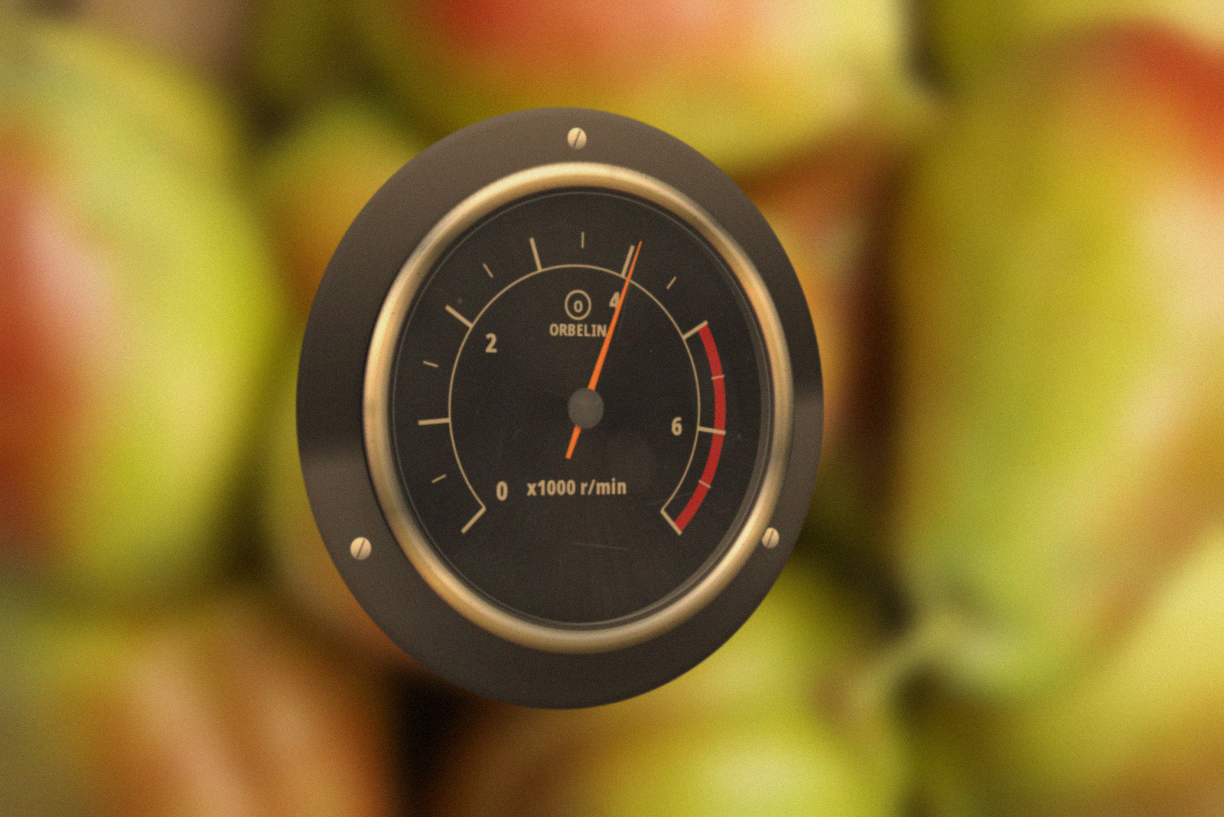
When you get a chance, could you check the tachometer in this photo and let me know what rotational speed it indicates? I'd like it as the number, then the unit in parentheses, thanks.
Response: 4000 (rpm)
